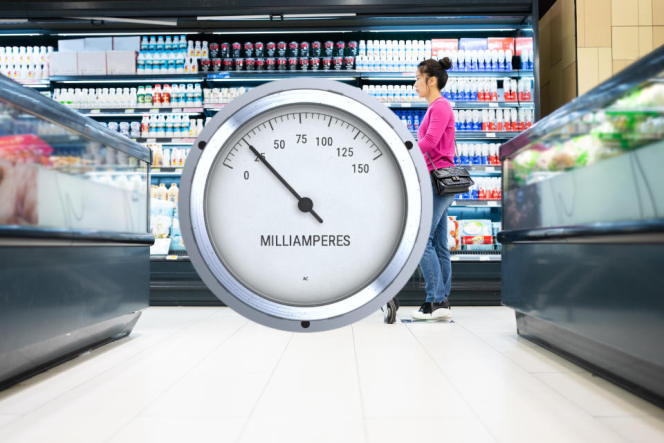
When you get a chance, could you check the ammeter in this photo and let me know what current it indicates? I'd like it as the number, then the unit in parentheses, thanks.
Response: 25 (mA)
